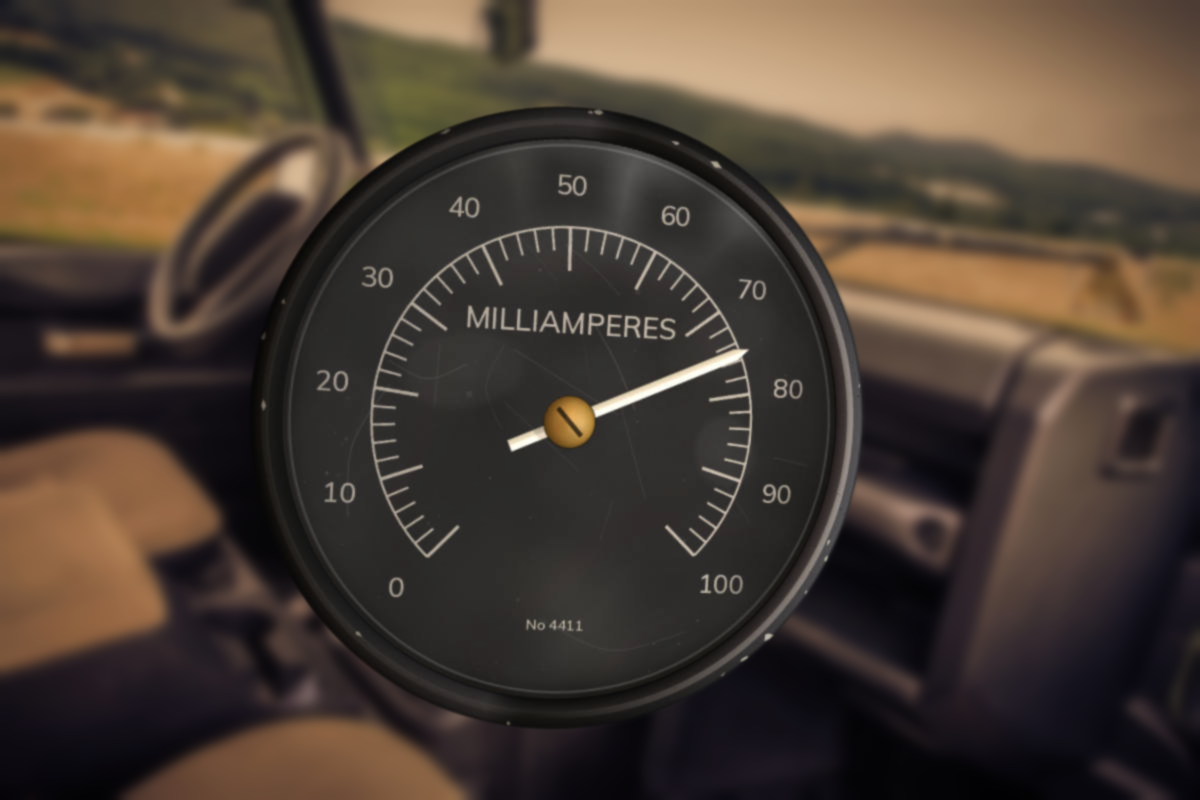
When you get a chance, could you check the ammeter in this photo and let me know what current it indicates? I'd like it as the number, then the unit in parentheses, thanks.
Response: 75 (mA)
